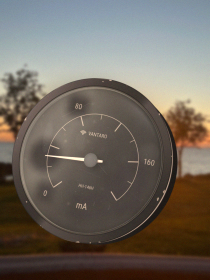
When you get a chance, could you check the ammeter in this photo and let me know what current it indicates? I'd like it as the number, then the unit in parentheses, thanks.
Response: 30 (mA)
